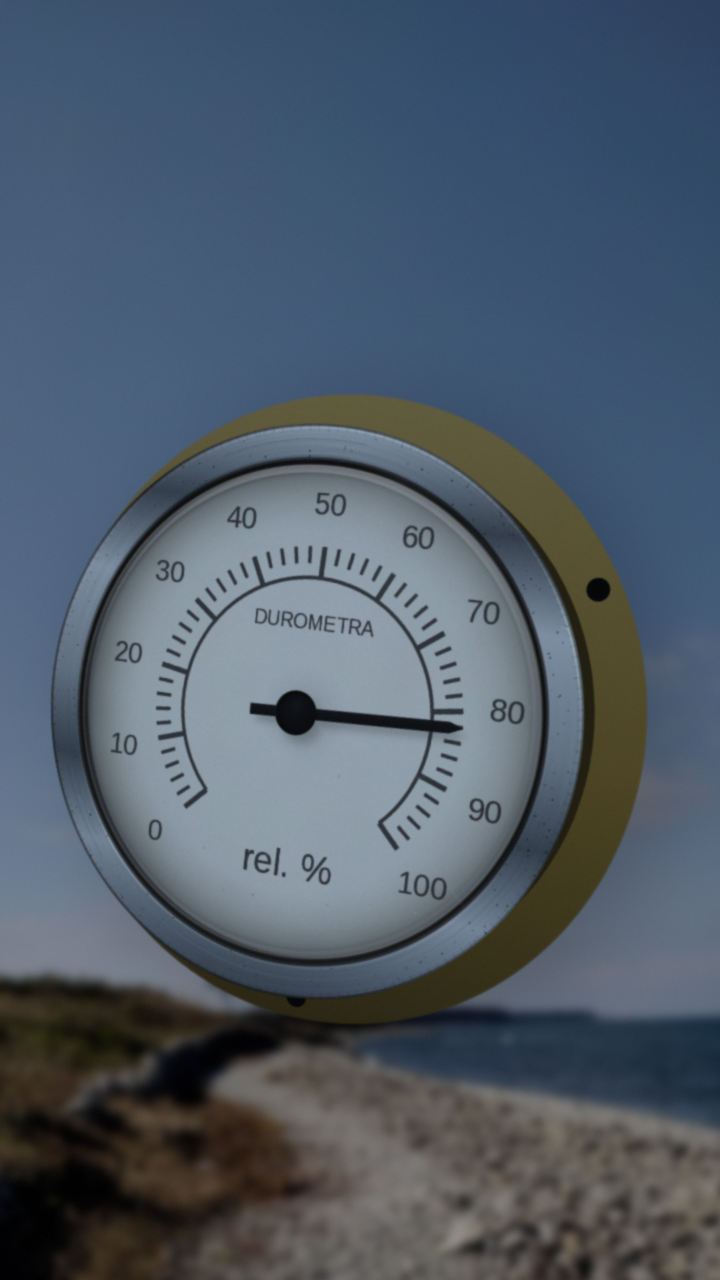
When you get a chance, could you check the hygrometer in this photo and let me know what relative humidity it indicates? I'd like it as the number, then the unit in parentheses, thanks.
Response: 82 (%)
